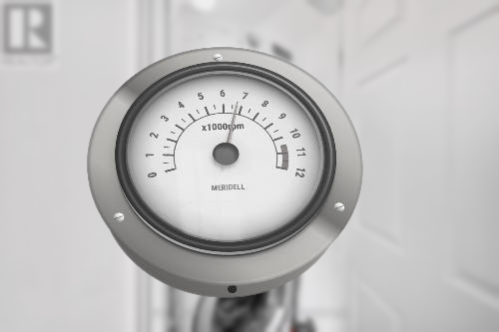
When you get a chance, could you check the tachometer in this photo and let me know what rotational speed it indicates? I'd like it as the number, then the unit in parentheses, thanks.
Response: 6750 (rpm)
